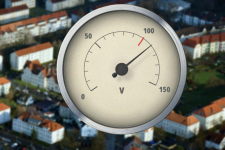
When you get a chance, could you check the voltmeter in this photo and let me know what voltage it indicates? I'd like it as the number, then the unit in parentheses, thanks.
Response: 110 (V)
